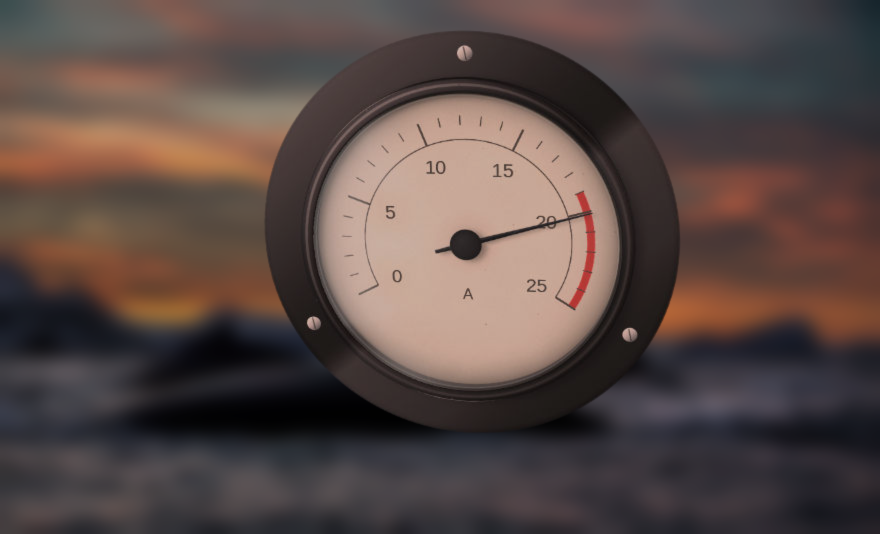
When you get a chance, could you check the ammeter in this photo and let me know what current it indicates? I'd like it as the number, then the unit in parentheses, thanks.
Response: 20 (A)
